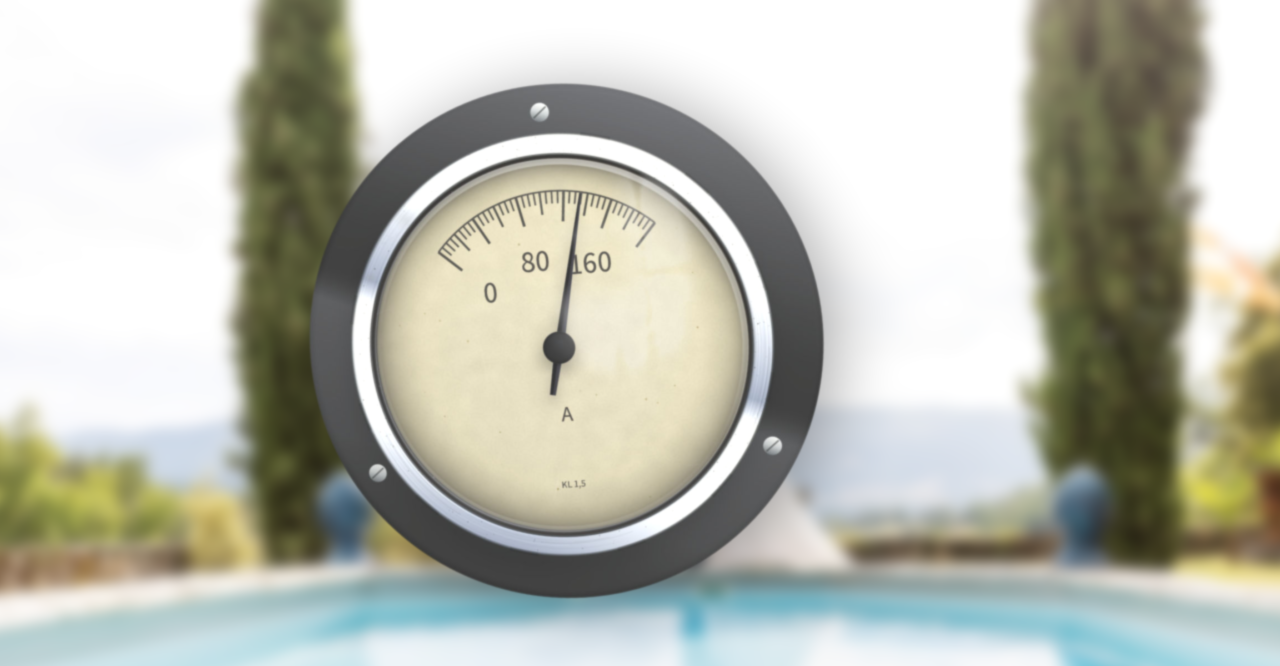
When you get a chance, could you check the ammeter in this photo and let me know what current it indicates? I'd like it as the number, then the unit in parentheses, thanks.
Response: 135 (A)
